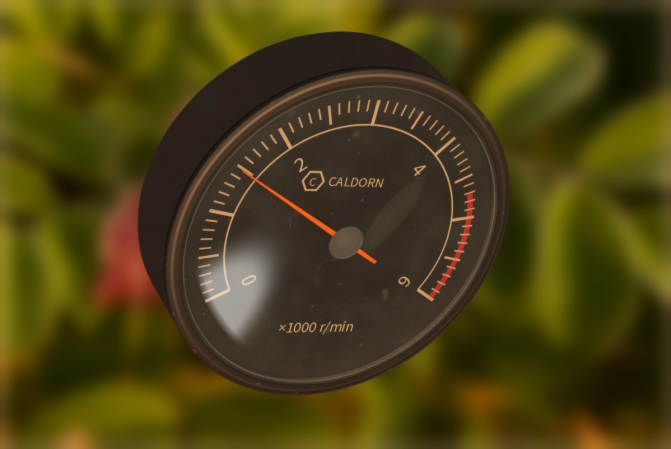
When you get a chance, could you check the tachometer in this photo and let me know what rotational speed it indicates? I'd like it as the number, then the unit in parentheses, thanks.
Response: 1500 (rpm)
